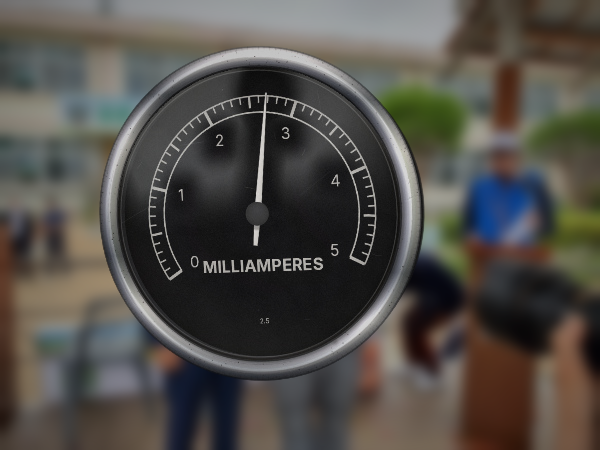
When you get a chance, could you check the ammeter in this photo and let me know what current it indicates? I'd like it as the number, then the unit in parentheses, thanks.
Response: 2.7 (mA)
